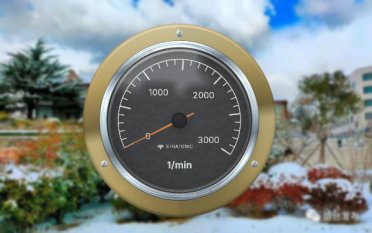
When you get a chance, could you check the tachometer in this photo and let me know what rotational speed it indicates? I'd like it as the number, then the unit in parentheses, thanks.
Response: 0 (rpm)
